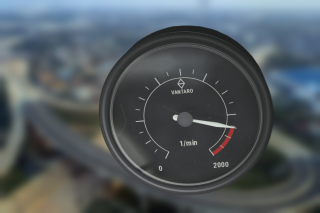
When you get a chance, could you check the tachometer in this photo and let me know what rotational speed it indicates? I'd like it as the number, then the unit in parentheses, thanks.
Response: 1700 (rpm)
